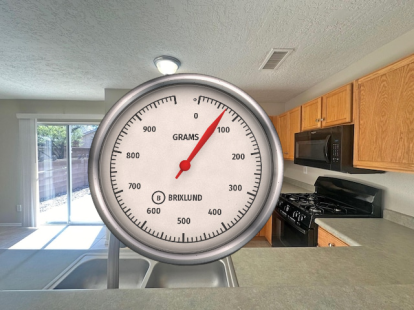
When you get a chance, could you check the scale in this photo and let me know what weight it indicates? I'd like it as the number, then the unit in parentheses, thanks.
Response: 70 (g)
